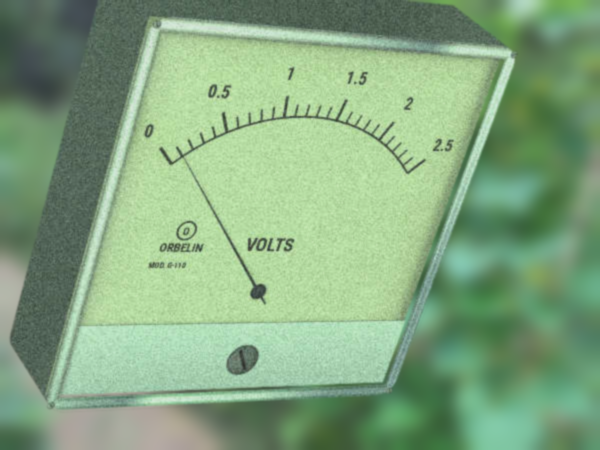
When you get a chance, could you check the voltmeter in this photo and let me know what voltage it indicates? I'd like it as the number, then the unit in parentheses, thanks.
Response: 0.1 (V)
